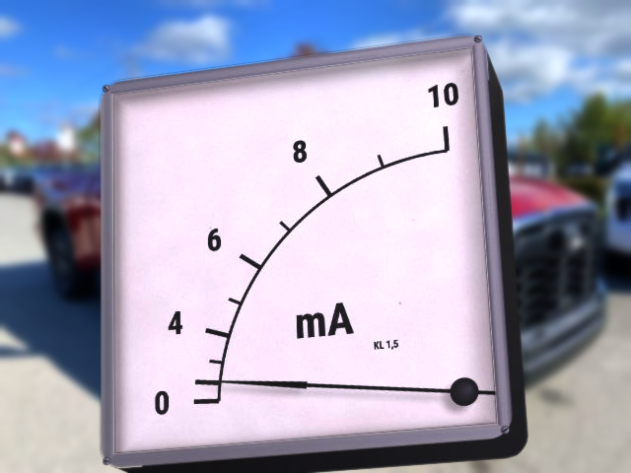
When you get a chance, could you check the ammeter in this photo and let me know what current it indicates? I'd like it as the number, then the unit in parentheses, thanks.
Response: 2 (mA)
